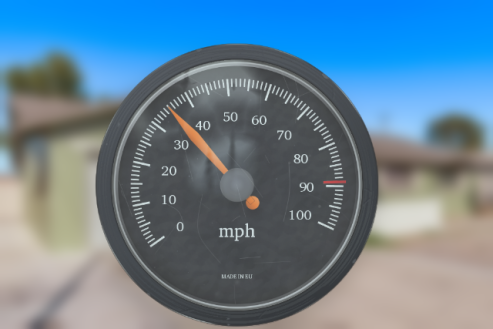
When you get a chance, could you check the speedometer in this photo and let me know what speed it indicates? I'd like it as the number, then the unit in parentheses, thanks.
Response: 35 (mph)
